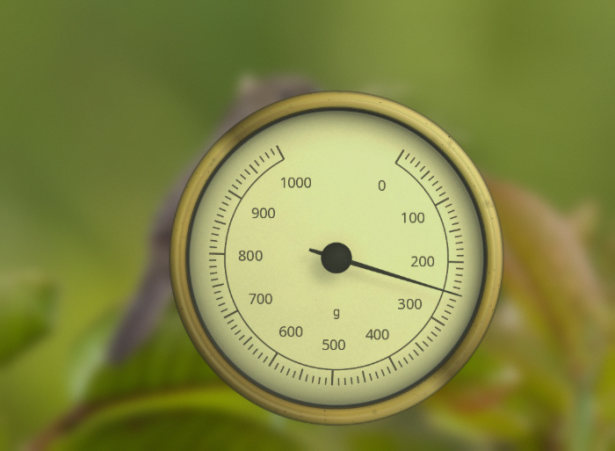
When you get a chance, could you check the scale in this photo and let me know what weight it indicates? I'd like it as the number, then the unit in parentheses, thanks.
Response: 250 (g)
